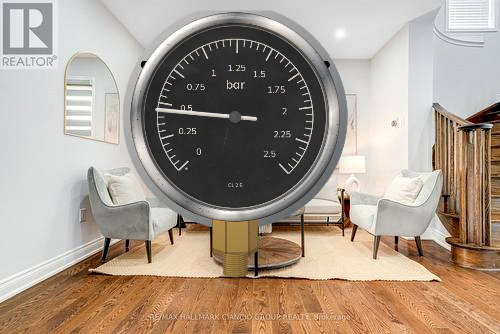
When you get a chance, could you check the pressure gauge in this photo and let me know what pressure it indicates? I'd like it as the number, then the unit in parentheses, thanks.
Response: 0.45 (bar)
